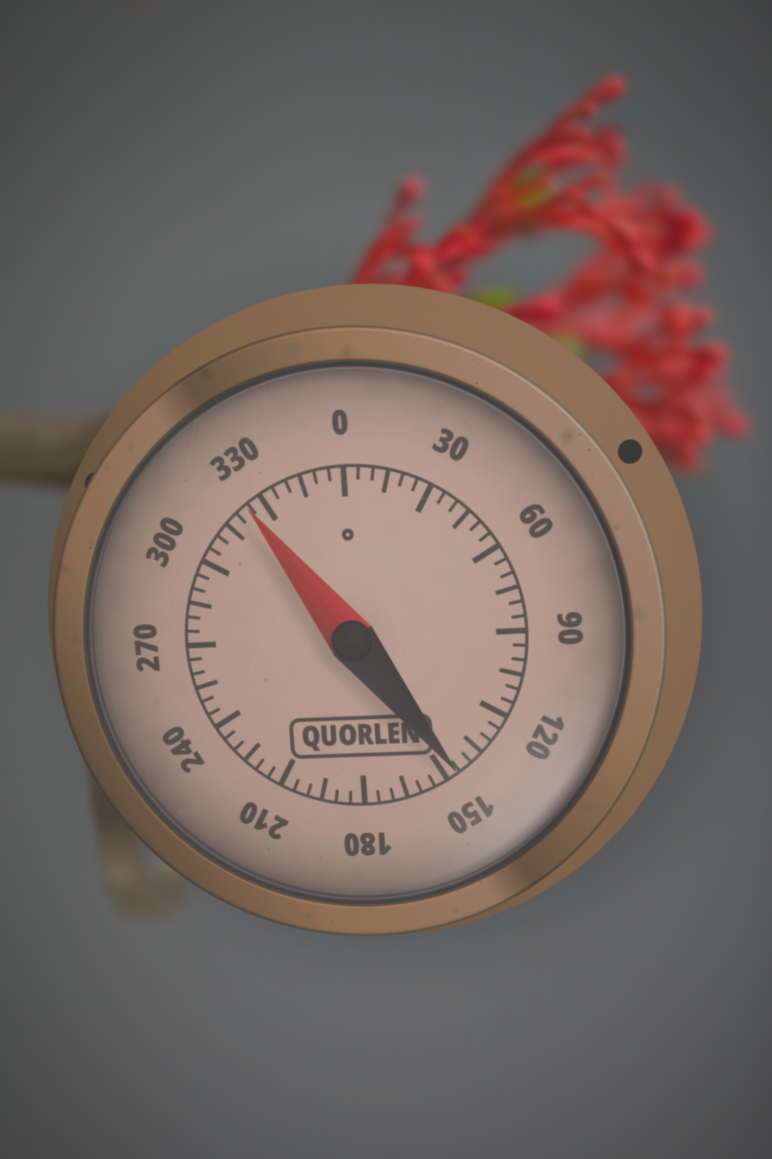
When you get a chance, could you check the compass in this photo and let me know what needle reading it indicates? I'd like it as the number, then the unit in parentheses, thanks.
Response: 325 (°)
